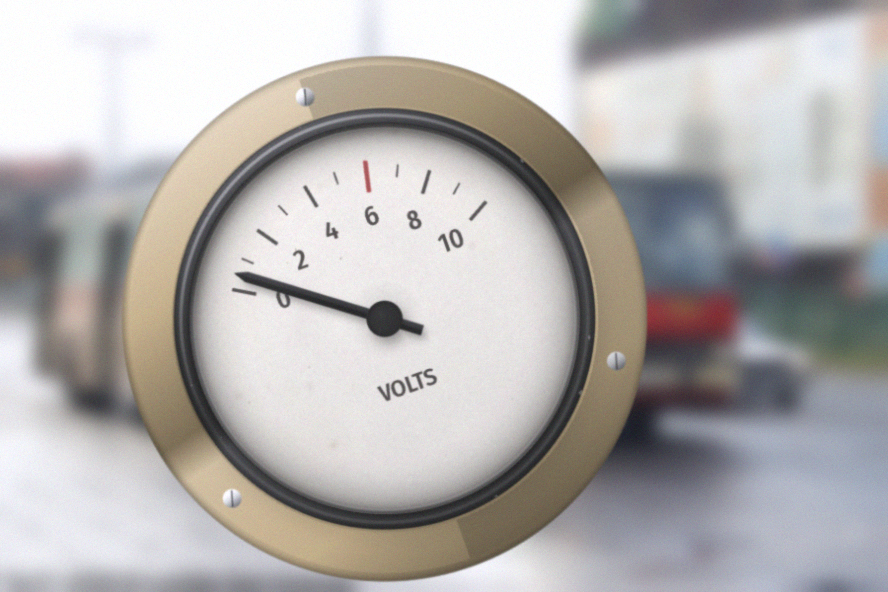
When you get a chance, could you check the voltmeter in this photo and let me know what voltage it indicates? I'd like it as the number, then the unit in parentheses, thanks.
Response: 0.5 (V)
